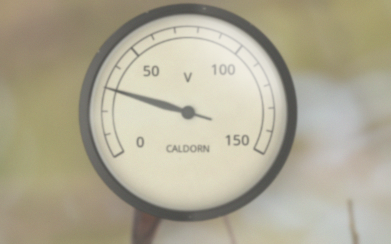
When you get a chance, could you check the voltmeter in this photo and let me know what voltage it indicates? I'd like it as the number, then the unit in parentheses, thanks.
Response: 30 (V)
